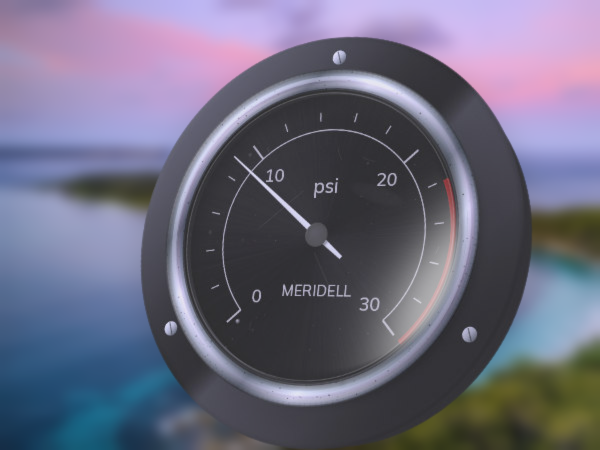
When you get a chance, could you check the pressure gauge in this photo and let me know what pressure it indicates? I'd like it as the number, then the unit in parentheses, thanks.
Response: 9 (psi)
